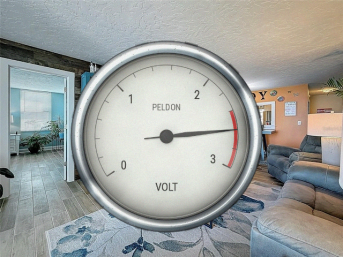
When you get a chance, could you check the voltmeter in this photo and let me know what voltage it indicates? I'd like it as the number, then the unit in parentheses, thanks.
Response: 2.6 (V)
